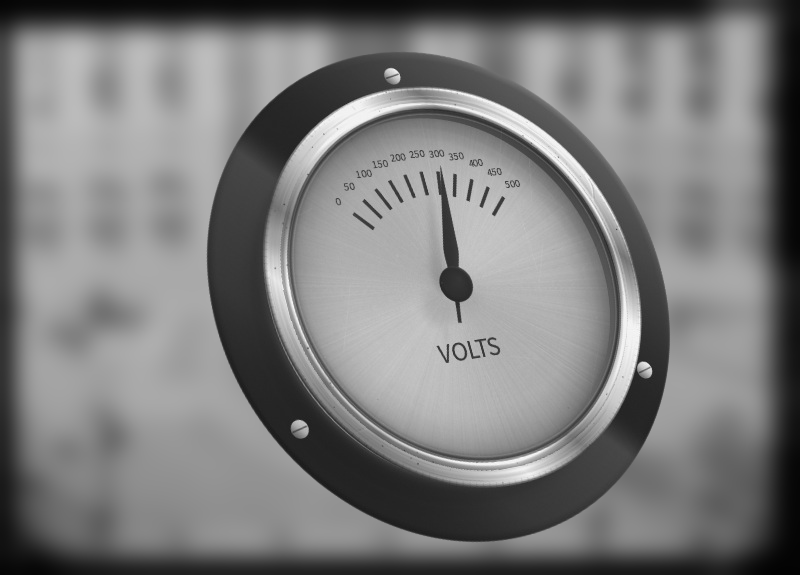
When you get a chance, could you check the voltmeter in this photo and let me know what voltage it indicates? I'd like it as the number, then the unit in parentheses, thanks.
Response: 300 (V)
